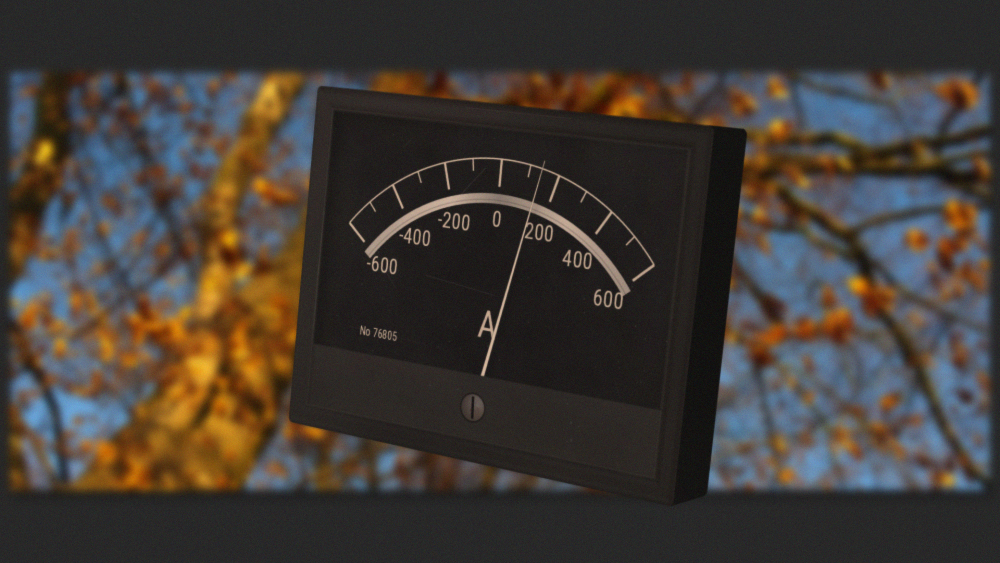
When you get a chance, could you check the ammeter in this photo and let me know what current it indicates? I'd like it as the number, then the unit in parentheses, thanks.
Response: 150 (A)
